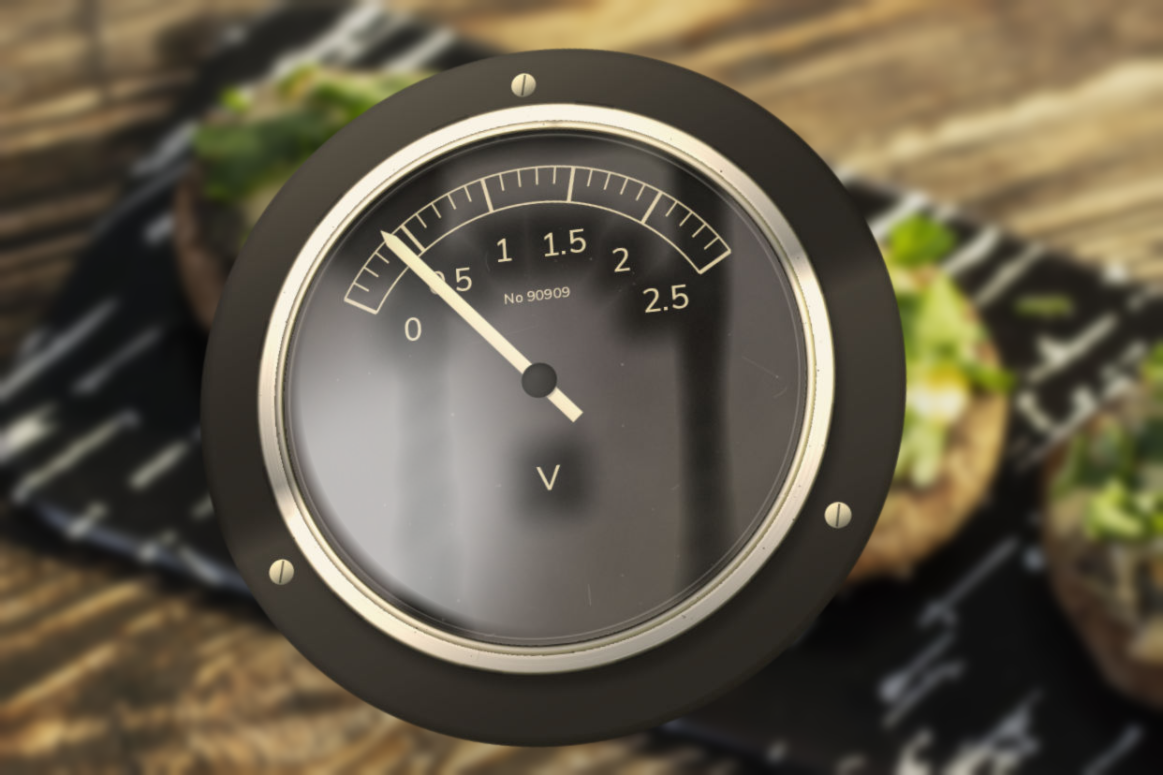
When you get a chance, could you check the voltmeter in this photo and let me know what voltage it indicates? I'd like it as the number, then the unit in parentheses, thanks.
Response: 0.4 (V)
